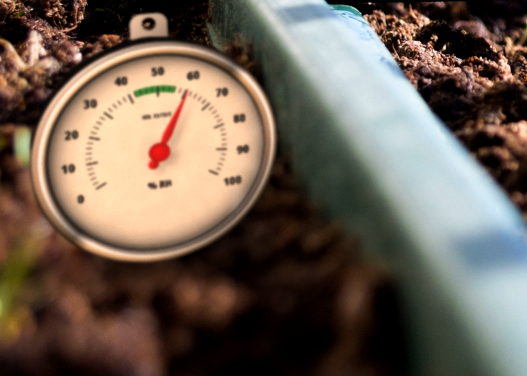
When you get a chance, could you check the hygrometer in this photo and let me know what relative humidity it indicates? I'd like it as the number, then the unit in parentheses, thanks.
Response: 60 (%)
